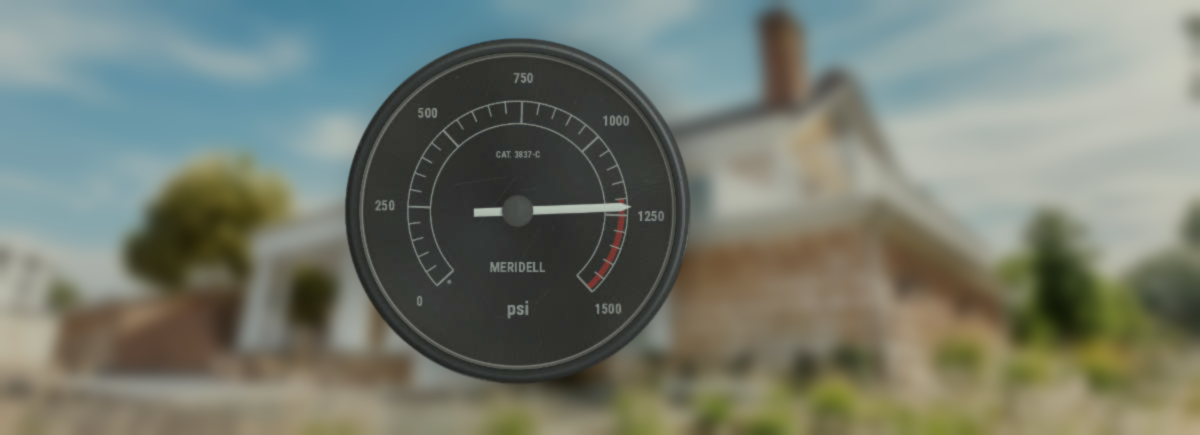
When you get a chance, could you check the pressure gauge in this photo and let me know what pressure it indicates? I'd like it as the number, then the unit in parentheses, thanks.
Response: 1225 (psi)
